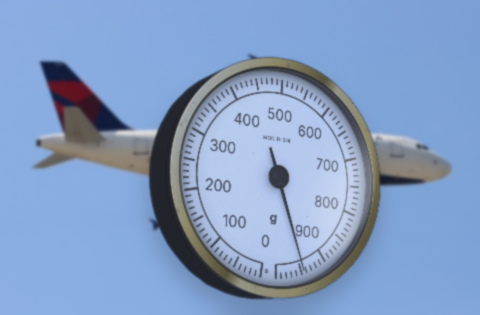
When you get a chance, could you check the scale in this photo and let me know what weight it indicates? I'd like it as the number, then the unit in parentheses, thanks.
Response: 950 (g)
